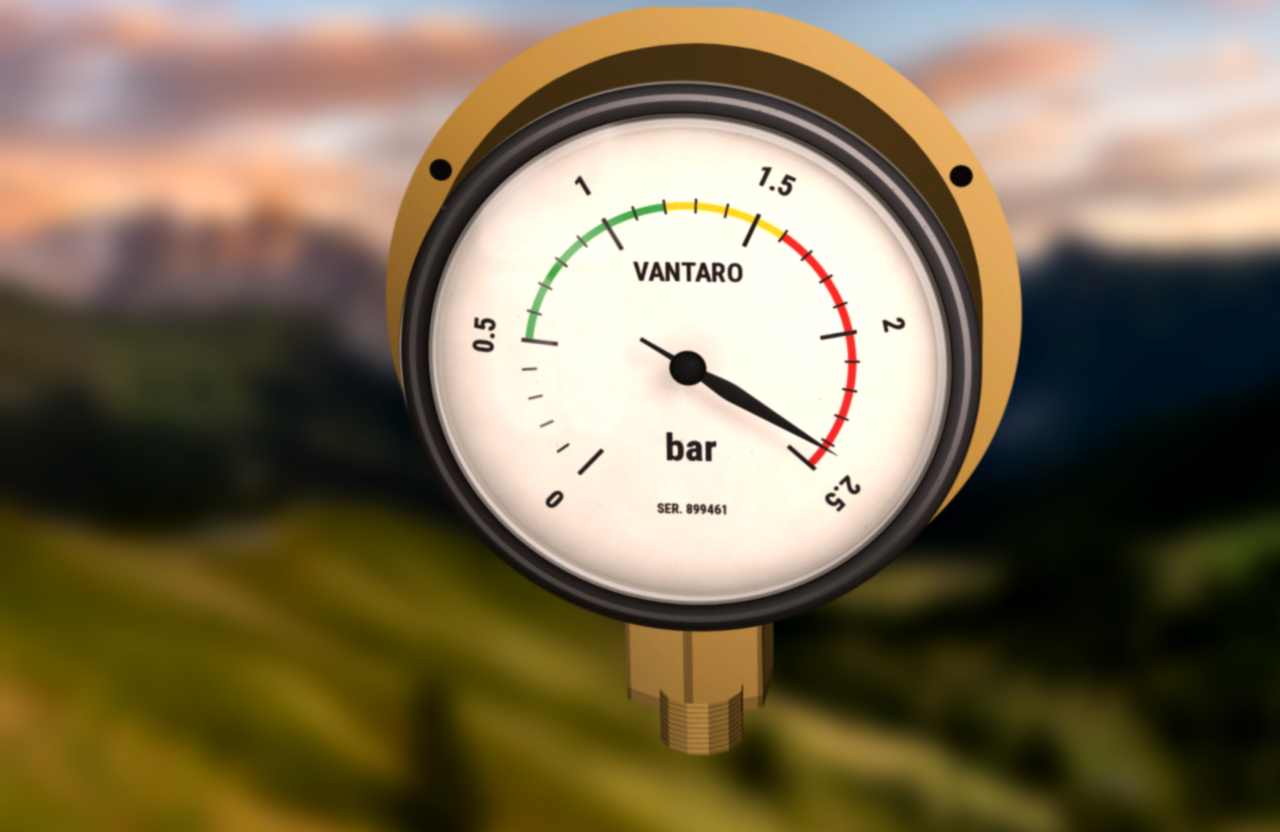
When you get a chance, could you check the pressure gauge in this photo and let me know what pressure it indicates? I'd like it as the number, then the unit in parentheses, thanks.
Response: 2.4 (bar)
